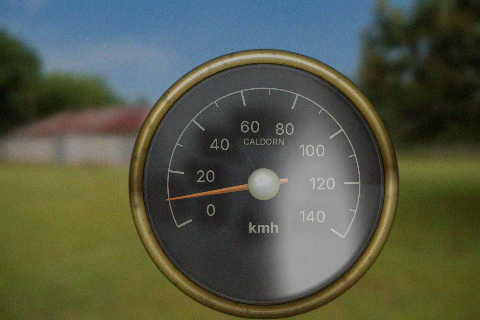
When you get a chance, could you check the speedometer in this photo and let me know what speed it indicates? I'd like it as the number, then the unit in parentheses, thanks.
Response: 10 (km/h)
